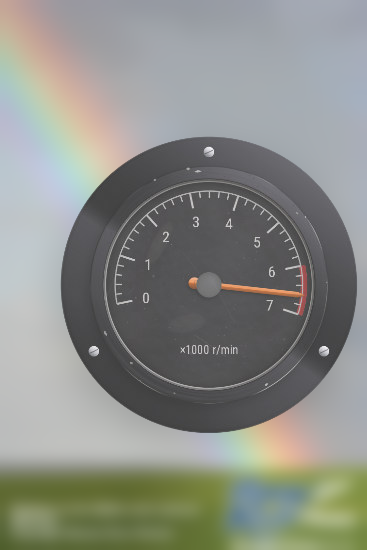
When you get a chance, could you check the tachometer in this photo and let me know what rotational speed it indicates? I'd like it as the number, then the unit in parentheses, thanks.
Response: 6600 (rpm)
